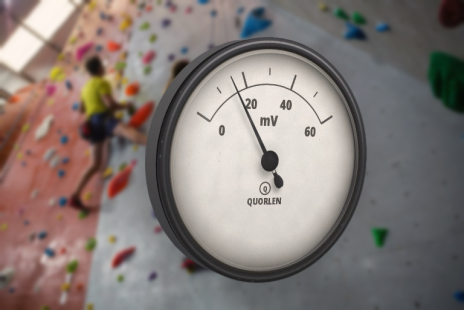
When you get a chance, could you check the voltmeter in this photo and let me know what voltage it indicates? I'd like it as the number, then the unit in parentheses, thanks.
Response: 15 (mV)
